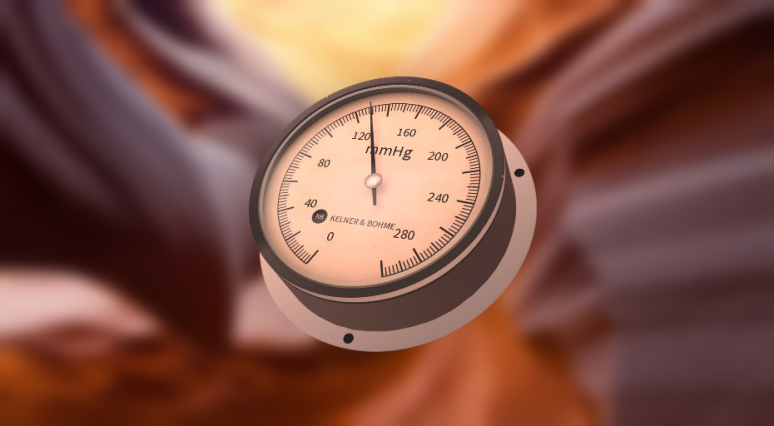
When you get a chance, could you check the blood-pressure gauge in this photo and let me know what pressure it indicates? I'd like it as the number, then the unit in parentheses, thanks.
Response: 130 (mmHg)
